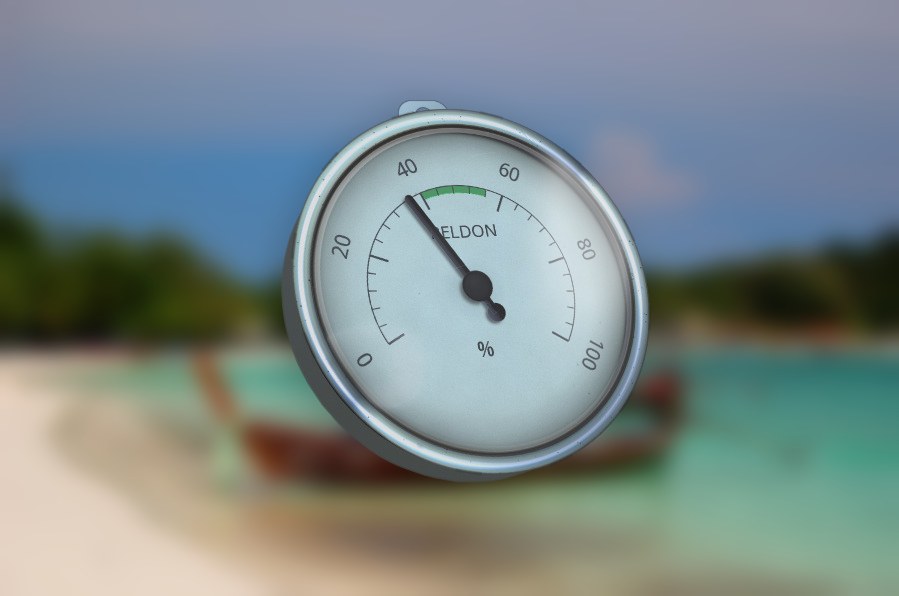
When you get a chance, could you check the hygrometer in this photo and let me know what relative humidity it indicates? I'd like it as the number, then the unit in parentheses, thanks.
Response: 36 (%)
